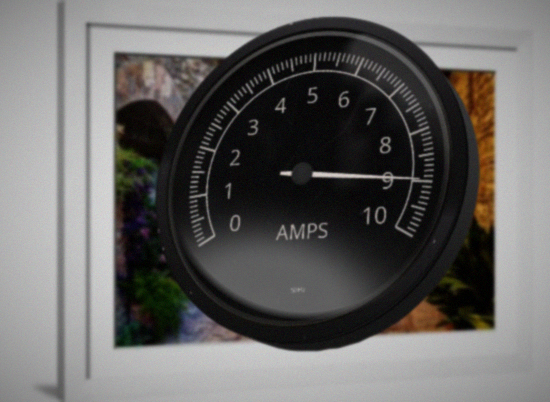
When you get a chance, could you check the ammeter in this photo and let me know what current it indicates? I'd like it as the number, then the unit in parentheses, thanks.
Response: 9 (A)
